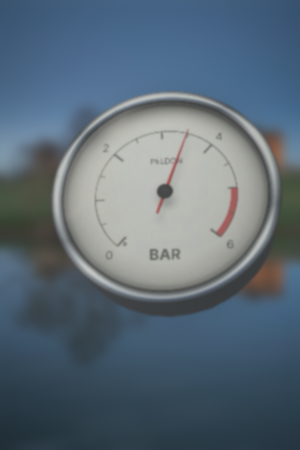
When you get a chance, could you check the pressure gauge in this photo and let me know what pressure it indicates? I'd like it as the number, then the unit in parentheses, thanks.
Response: 3.5 (bar)
